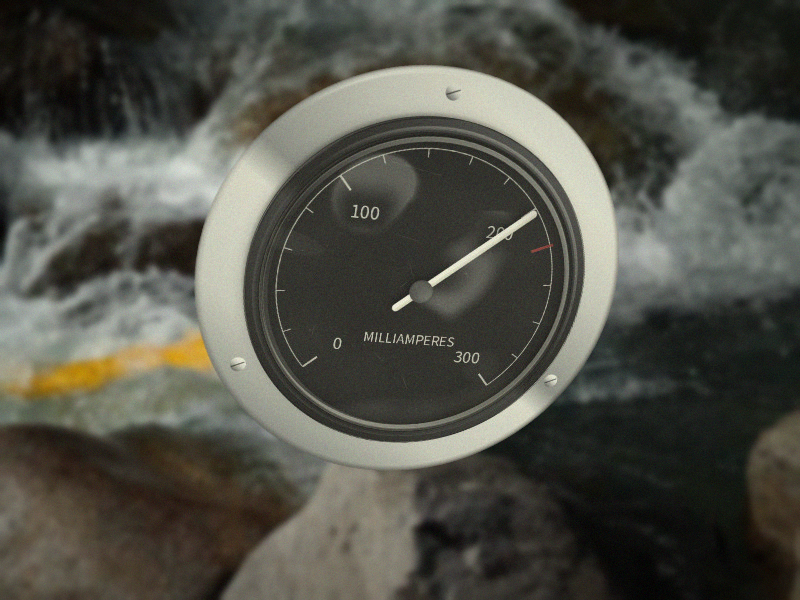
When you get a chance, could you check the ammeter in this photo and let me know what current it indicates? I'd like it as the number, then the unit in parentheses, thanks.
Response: 200 (mA)
